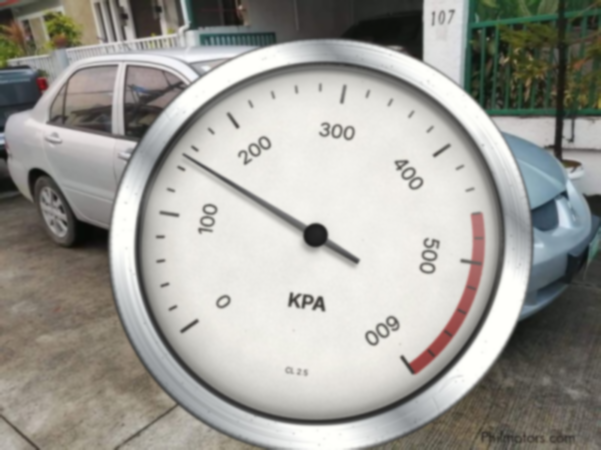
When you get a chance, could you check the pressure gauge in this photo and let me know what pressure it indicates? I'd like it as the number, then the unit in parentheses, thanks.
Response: 150 (kPa)
